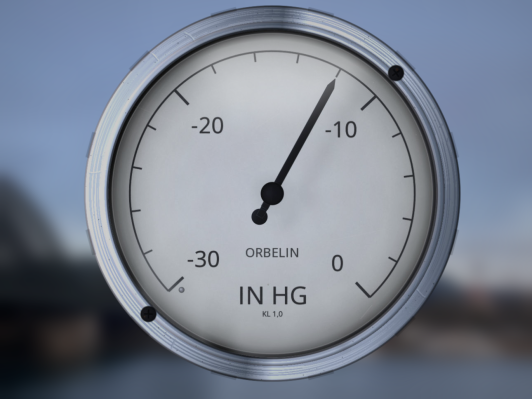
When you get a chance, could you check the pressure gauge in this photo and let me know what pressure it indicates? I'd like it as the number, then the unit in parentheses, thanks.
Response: -12 (inHg)
